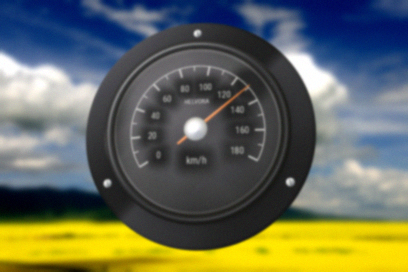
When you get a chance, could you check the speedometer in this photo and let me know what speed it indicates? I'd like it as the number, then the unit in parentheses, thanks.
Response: 130 (km/h)
